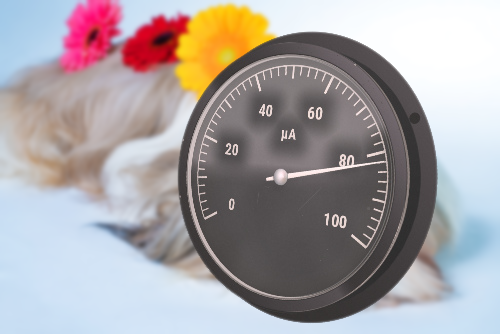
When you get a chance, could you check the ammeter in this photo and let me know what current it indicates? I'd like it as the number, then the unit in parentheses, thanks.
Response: 82 (µA)
